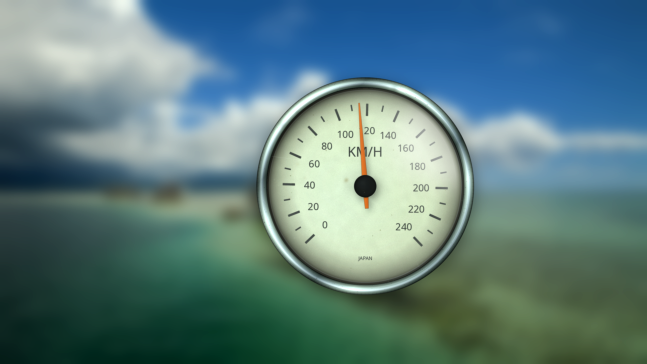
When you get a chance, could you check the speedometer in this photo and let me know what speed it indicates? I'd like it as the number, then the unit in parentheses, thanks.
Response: 115 (km/h)
